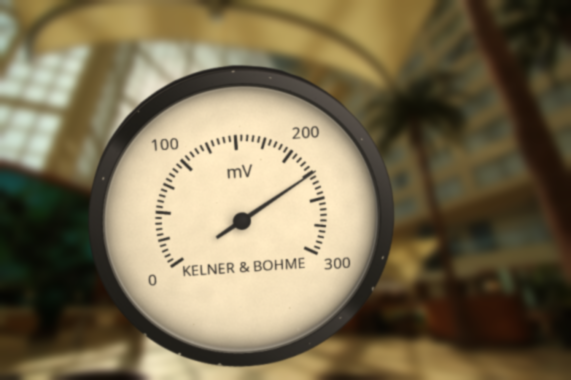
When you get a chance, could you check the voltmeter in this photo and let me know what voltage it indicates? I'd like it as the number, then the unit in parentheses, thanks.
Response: 225 (mV)
